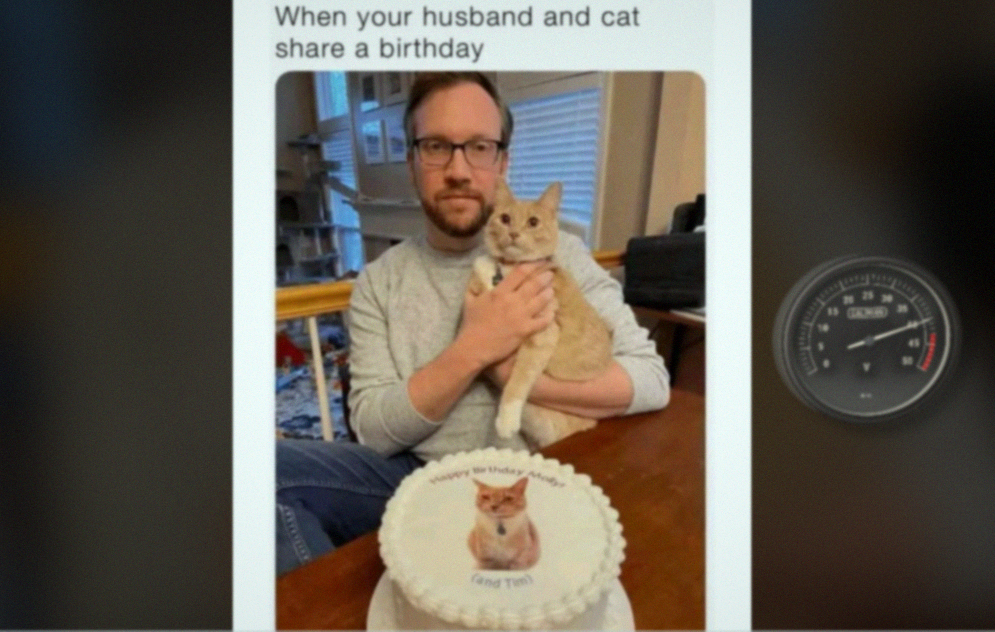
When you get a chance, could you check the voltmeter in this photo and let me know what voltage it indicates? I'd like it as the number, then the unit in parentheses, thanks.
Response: 40 (V)
